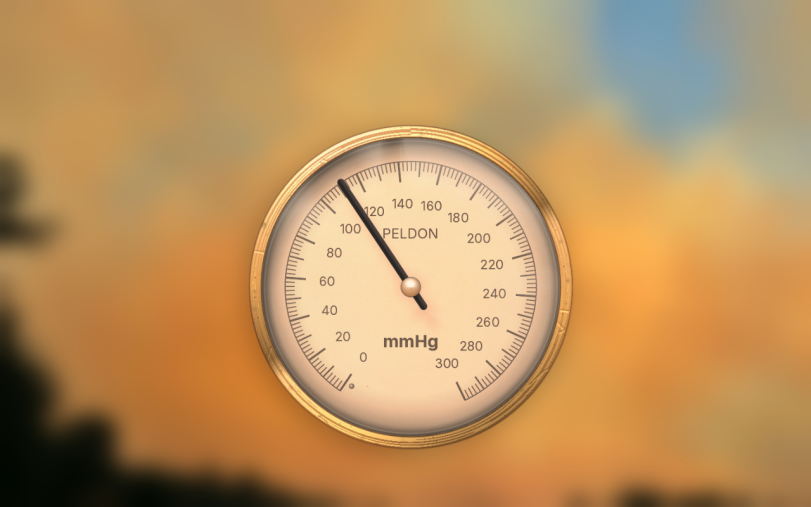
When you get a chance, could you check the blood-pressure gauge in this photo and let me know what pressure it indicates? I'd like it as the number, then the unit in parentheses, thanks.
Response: 112 (mmHg)
